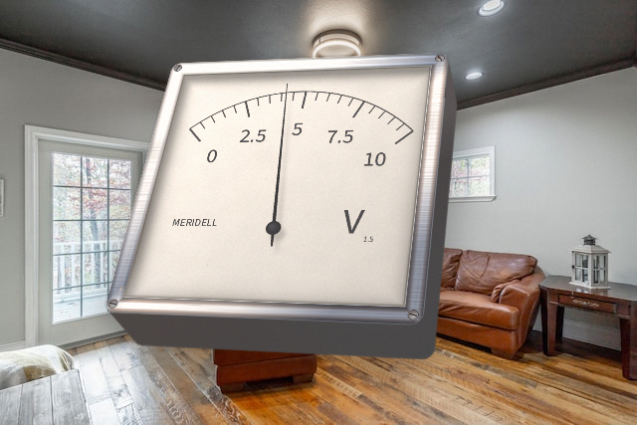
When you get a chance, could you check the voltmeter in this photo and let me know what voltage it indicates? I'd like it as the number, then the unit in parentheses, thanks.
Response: 4.25 (V)
